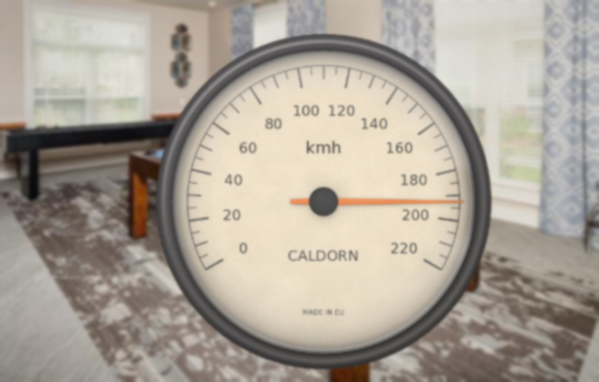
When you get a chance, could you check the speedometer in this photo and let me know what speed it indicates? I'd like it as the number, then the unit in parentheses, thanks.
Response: 192.5 (km/h)
